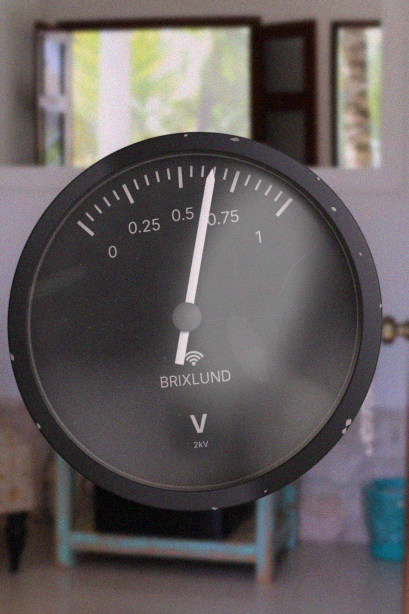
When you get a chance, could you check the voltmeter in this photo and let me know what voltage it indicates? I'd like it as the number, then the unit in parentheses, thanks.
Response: 0.65 (V)
